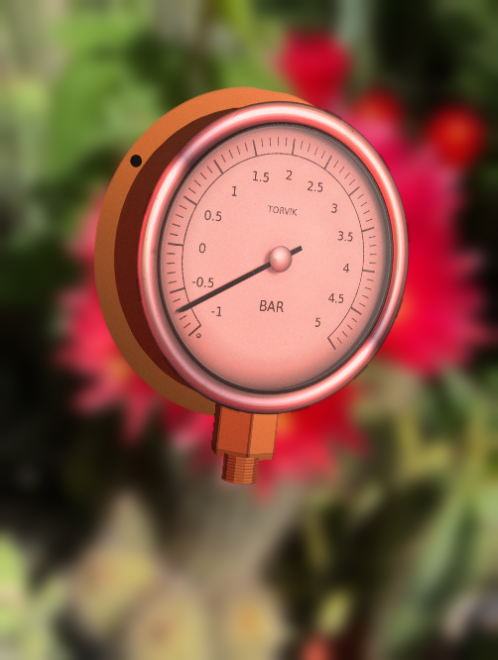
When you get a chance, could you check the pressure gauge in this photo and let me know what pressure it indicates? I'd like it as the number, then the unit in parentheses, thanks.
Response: -0.7 (bar)
